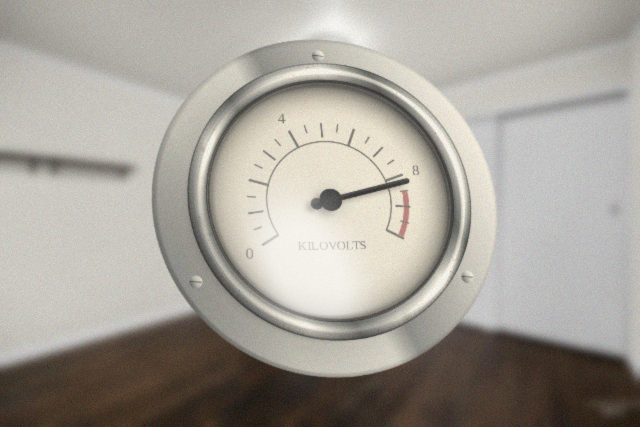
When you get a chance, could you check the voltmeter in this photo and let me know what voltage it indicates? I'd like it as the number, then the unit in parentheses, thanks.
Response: 8.25 (kV)
